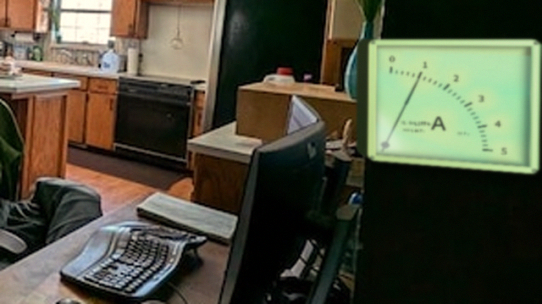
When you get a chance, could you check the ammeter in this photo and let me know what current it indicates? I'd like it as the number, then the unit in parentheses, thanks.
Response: 1 (A)
